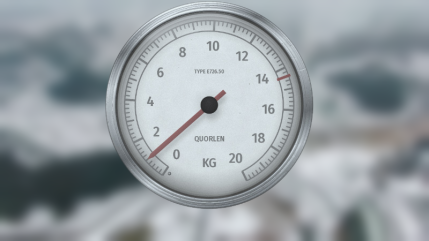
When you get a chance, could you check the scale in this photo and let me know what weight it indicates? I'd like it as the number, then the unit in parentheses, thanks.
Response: 1 (kg)
